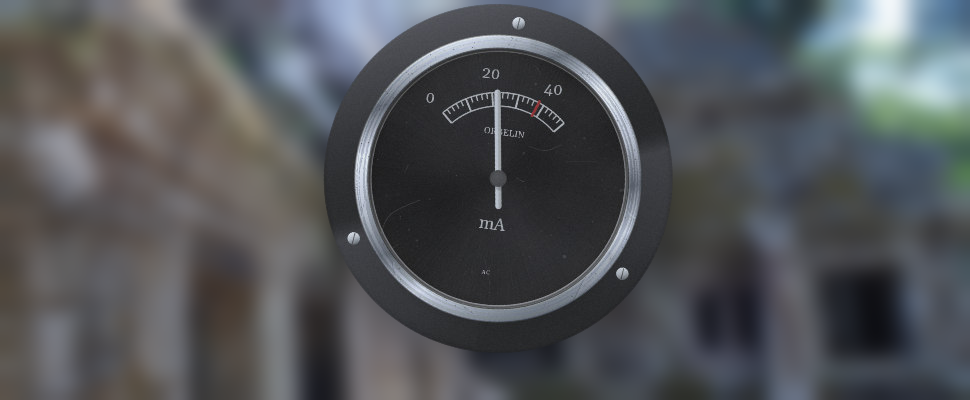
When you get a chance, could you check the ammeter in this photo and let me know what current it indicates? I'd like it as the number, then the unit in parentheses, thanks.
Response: 22 (mA)
